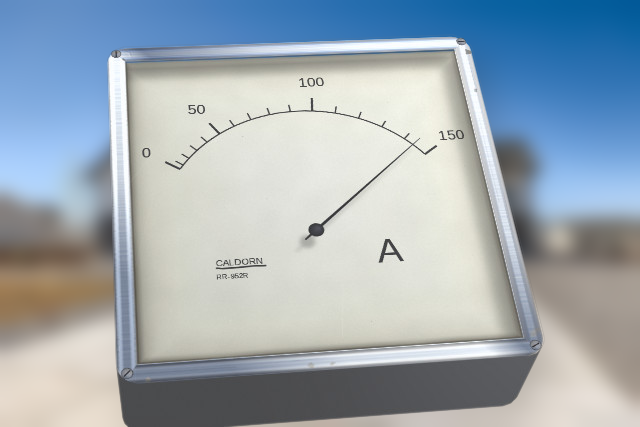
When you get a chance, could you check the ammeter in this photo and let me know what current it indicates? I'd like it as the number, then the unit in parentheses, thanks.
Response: 145 (A)
